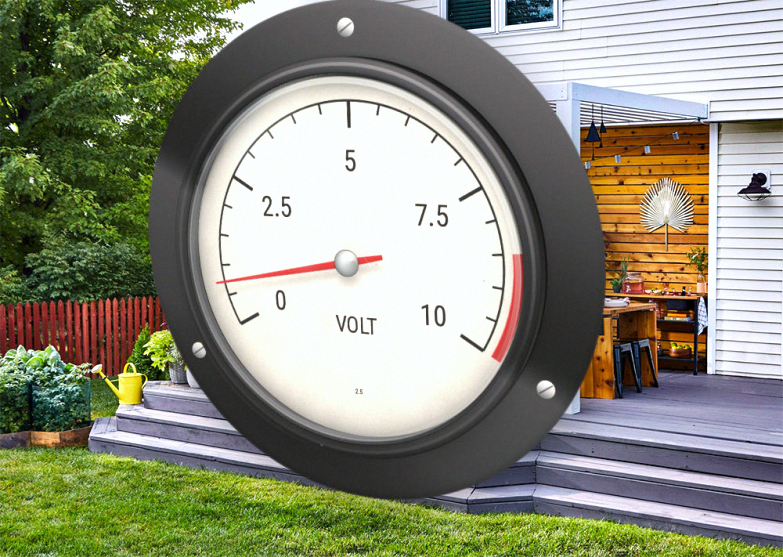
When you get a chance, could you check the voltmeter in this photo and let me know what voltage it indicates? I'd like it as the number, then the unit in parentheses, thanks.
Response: 0.75 (V)
